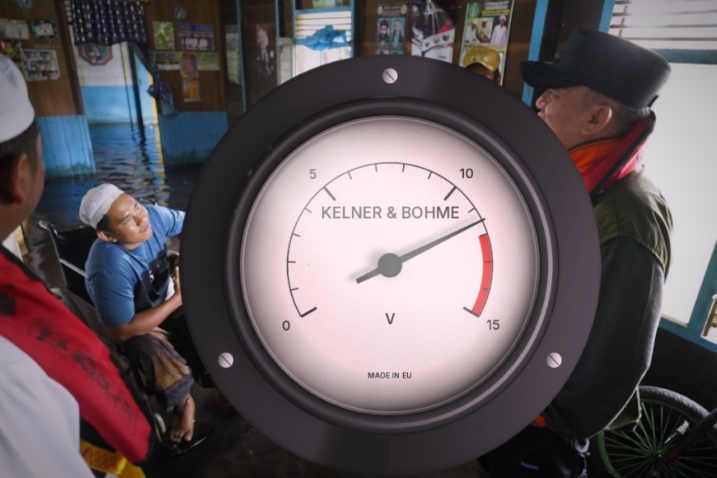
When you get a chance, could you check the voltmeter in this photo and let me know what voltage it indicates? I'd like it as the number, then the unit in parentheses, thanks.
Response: 11.5 (V)
